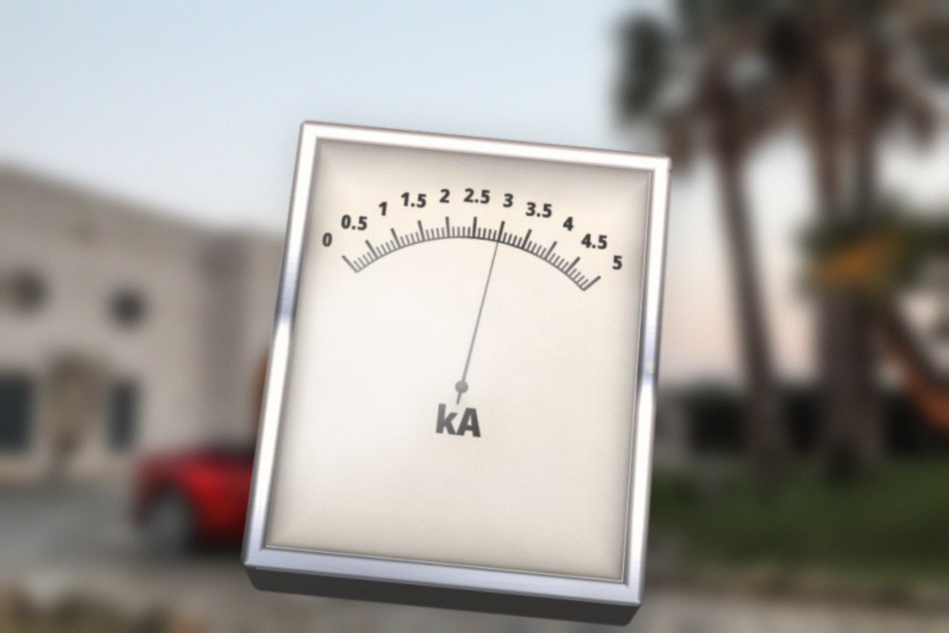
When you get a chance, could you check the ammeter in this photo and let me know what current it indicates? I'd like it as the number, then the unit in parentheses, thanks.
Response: 3 (kA)
